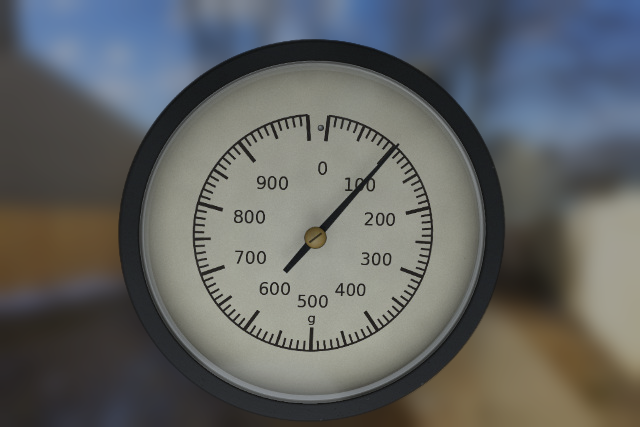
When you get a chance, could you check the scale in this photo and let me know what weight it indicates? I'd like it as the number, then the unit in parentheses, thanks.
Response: 100 (g)
